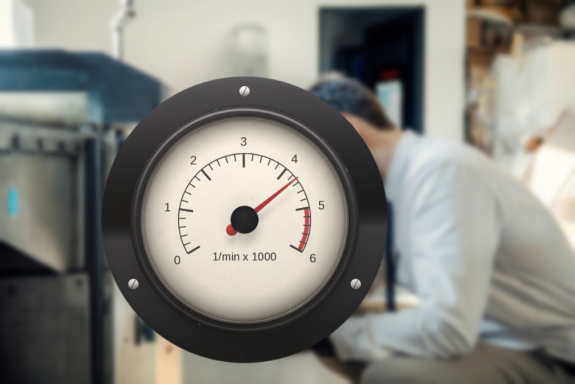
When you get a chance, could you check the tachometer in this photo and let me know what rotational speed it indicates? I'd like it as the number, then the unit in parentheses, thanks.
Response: 4300 (rpm)
